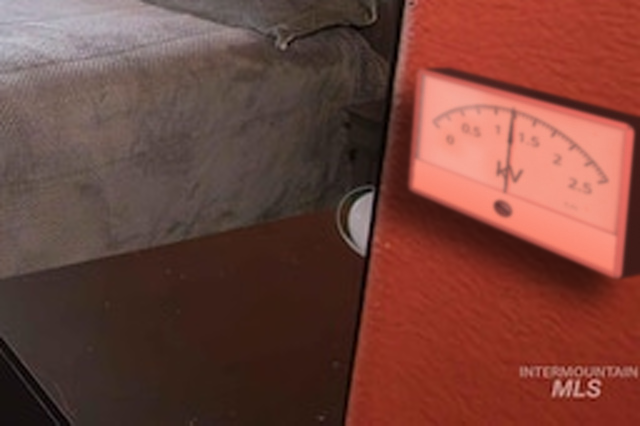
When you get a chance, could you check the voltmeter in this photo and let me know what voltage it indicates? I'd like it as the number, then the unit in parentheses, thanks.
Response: 1.25 (kV)
